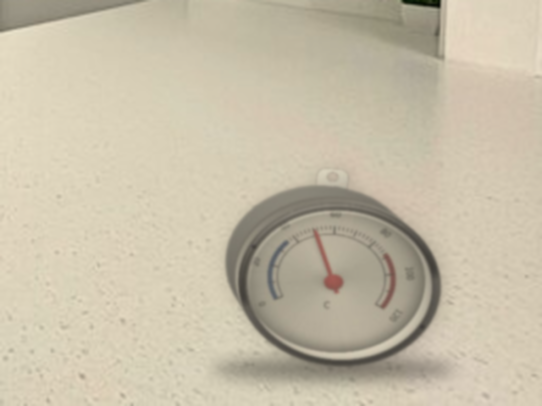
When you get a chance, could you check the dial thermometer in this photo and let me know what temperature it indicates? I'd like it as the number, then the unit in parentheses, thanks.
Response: 50 (°C)
